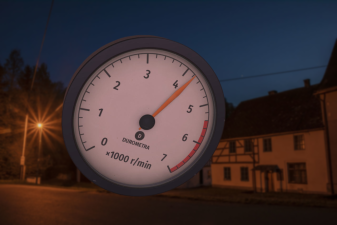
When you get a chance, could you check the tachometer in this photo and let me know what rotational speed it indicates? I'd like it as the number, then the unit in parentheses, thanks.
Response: 4200 (rpm)
